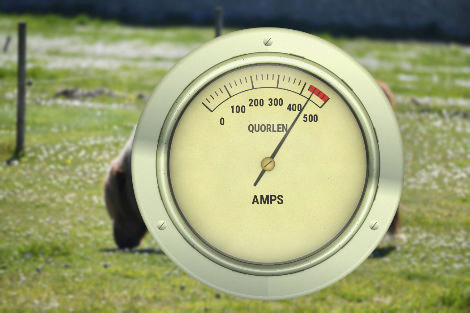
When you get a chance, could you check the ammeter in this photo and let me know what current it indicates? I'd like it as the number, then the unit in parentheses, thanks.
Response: 440 (A)
